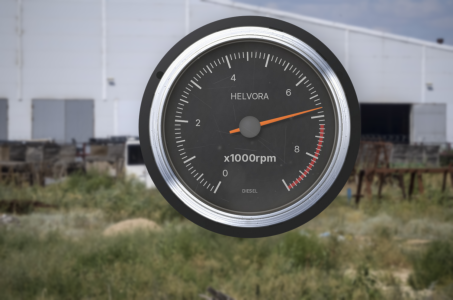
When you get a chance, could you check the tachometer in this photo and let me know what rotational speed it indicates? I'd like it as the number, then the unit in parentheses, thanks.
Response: 6800 (rpm)
